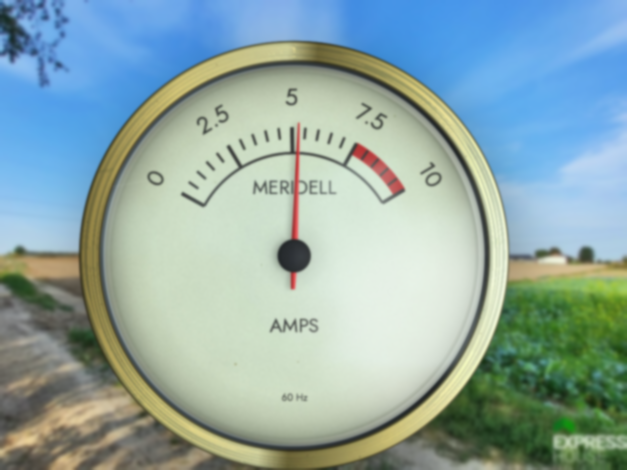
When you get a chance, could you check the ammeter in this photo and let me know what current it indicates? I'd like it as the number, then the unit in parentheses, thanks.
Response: 5.25 (A)
